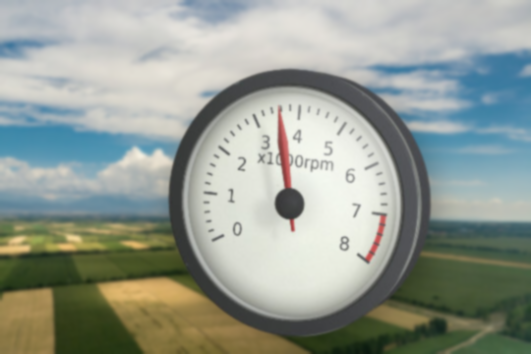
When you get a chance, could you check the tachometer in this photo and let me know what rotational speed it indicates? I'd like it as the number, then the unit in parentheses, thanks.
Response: 3600 (rpm)
